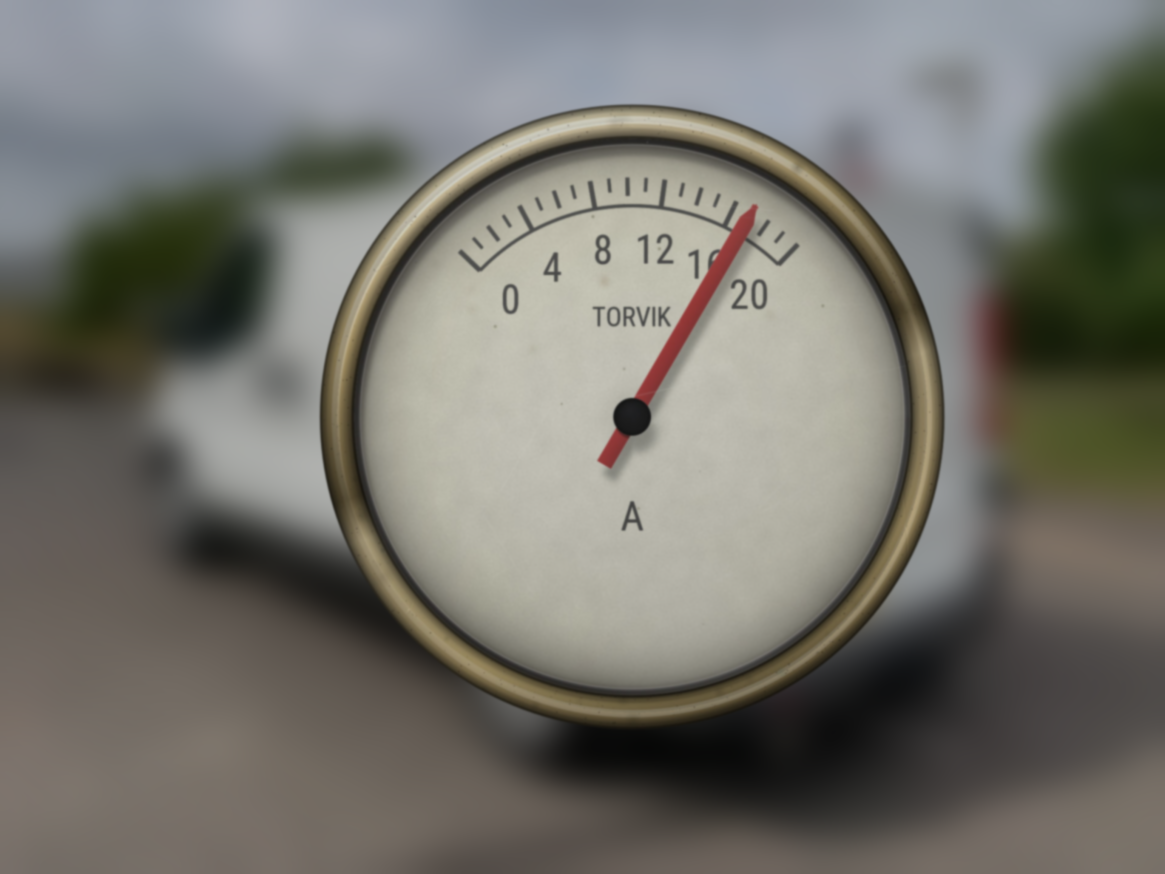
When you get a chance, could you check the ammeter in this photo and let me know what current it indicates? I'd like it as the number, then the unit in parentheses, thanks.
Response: 17 (A)
